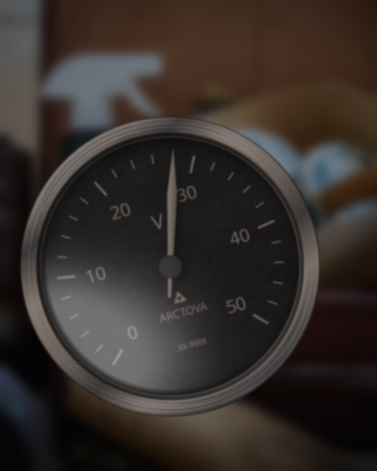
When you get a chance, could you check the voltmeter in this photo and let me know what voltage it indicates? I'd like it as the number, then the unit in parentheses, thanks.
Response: 28 (V)
